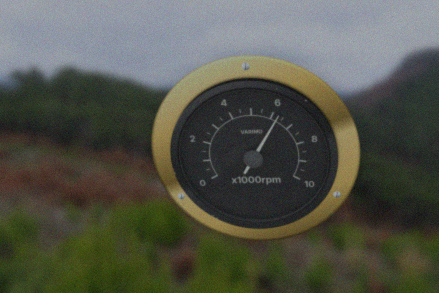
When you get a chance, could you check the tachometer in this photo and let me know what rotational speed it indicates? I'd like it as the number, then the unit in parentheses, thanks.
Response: 6250 (rpm)
